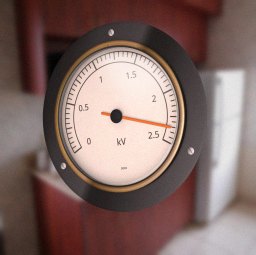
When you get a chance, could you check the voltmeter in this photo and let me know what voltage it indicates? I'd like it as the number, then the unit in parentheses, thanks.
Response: 2.35 (kV)
